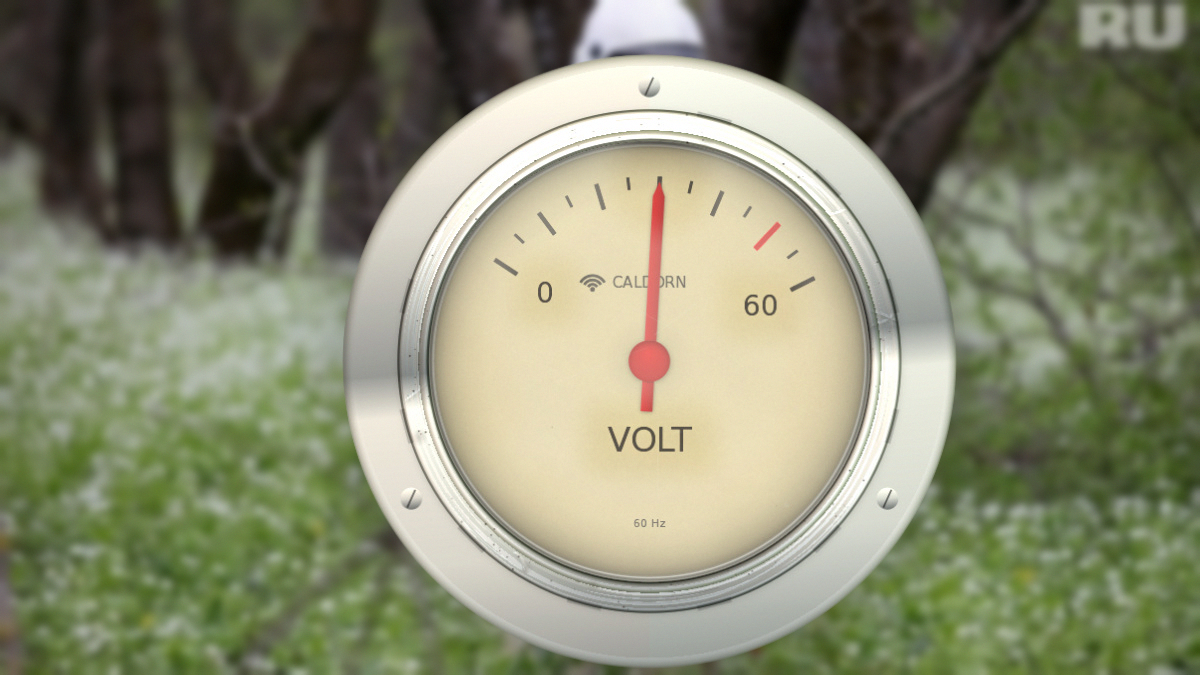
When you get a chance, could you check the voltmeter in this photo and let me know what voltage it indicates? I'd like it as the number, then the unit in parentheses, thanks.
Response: 30 (V)
